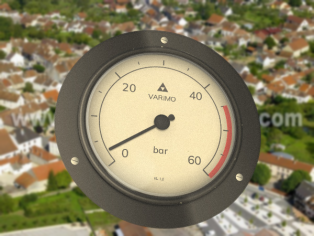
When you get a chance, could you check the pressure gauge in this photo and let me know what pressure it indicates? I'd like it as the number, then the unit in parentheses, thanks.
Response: 2.5 (bar)
